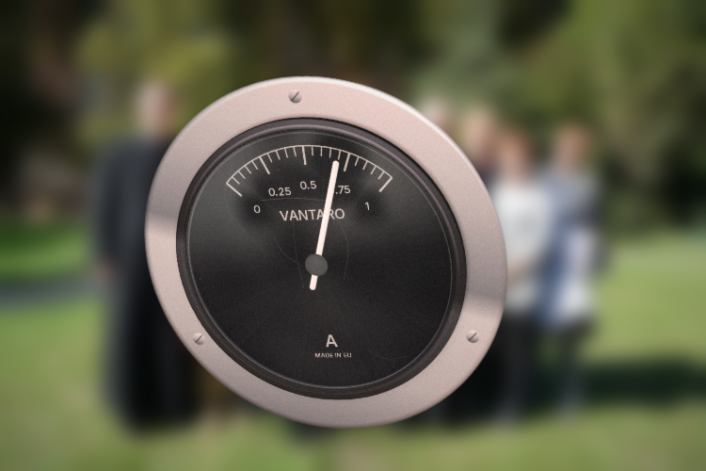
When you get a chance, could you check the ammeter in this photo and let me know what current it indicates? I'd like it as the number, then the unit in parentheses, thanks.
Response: 0.7 (A)
